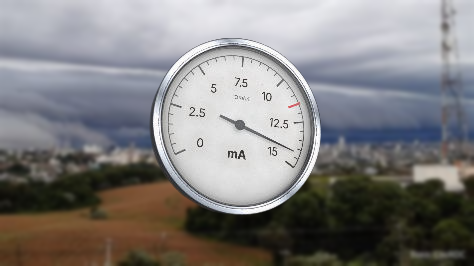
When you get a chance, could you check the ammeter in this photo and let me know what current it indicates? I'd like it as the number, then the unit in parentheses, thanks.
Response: 14.25 (mA)
